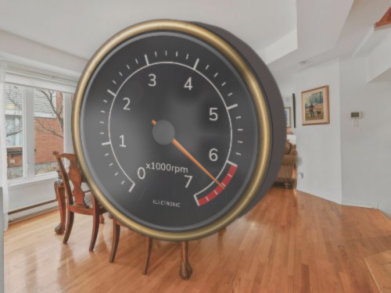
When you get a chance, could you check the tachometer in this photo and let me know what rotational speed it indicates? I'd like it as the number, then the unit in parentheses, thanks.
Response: 6400 (rpm)
